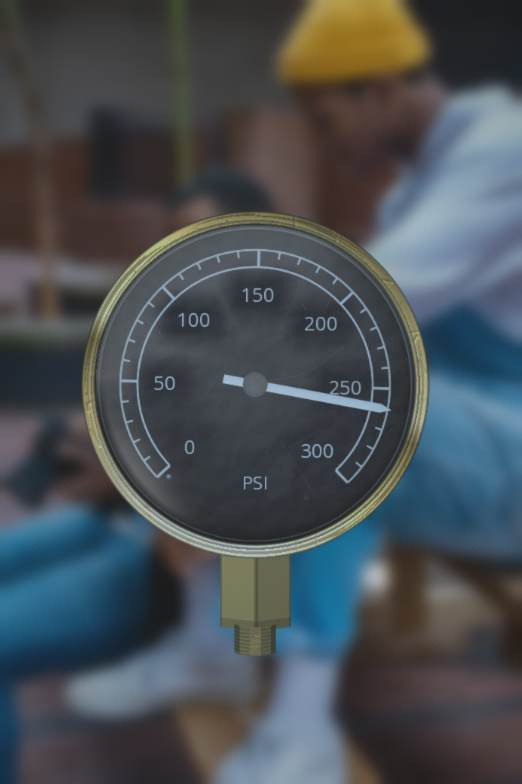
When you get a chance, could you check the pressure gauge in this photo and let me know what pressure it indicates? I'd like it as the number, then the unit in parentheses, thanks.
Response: 260 (psi)
